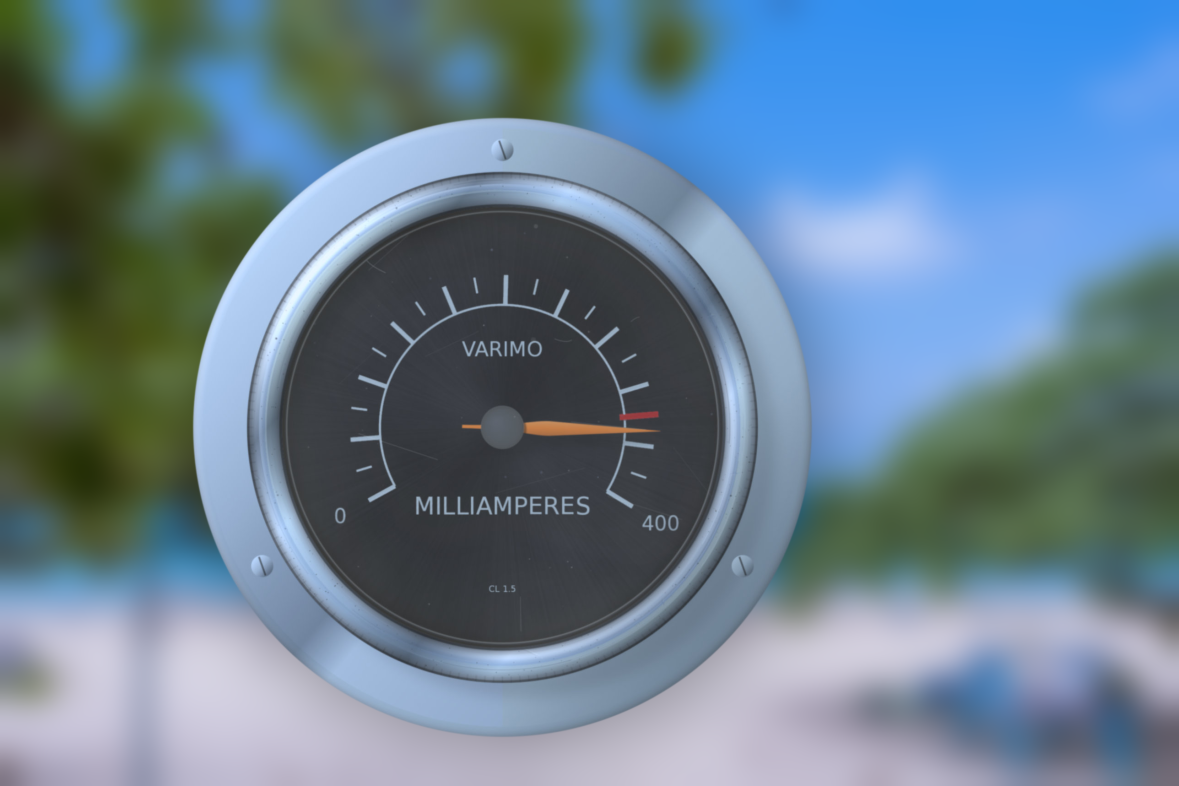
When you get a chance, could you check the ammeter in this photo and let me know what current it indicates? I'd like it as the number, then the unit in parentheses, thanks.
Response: 350 (mA)
